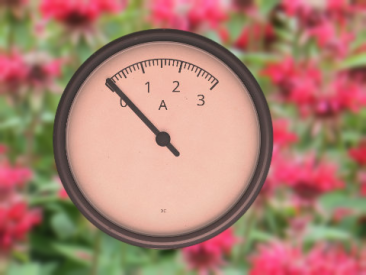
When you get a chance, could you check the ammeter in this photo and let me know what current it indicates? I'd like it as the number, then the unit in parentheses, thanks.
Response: 0.1 (A)
